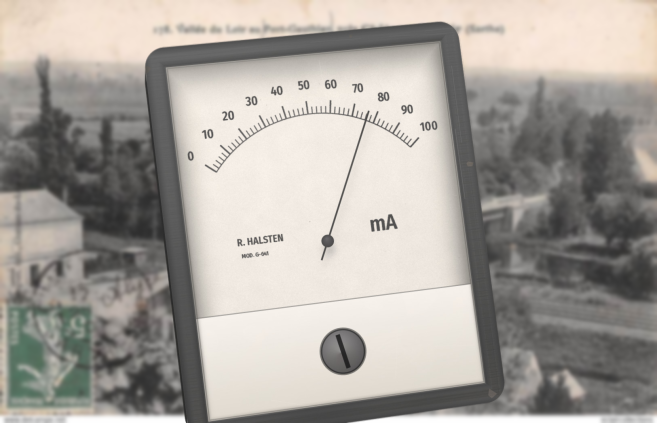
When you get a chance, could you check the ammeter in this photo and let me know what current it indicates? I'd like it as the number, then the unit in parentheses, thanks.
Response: 76 (mA)
